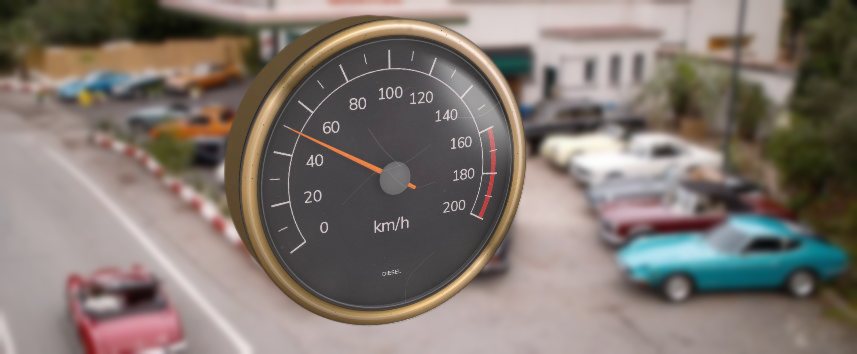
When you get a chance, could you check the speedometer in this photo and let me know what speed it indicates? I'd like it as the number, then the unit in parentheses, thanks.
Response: 50 (km/h)
